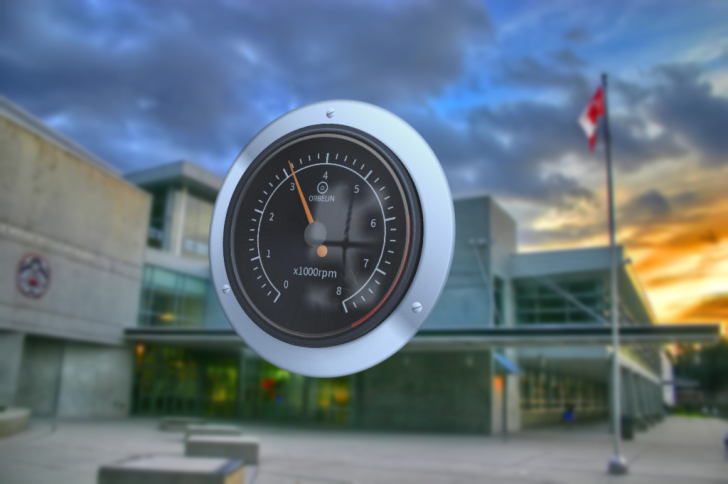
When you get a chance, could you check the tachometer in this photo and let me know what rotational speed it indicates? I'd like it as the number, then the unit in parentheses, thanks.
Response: 3200 (rpm)
